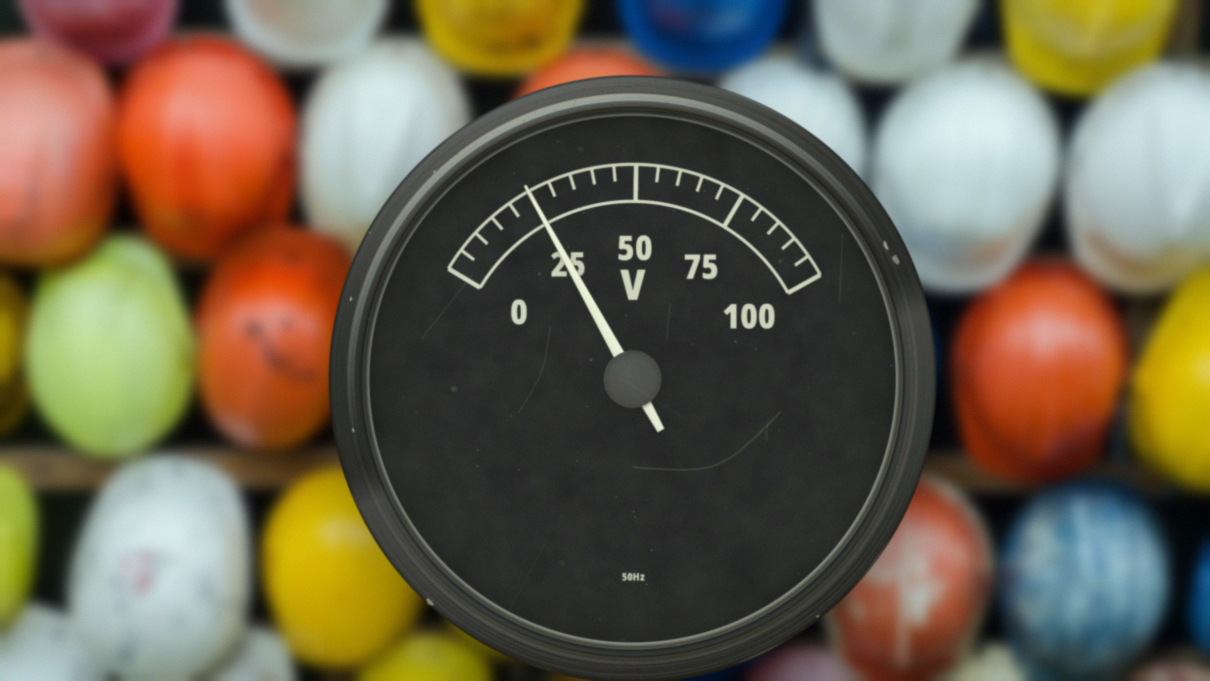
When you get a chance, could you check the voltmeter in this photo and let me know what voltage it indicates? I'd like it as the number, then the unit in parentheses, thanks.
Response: 25 (V)
